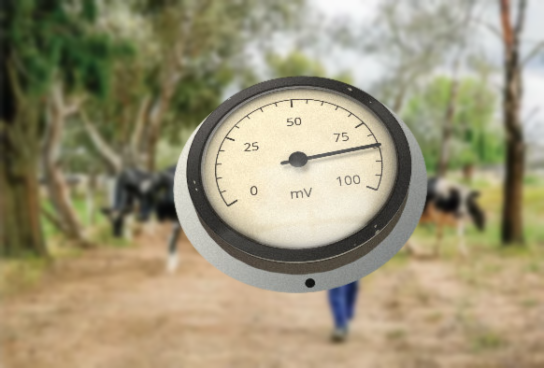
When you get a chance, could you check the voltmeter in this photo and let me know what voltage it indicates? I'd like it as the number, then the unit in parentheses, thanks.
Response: 85 (mV)
